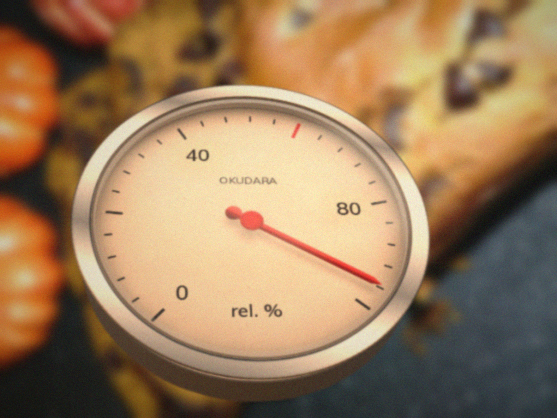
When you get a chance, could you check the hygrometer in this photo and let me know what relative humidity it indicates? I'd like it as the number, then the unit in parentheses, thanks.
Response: 96 (%)
